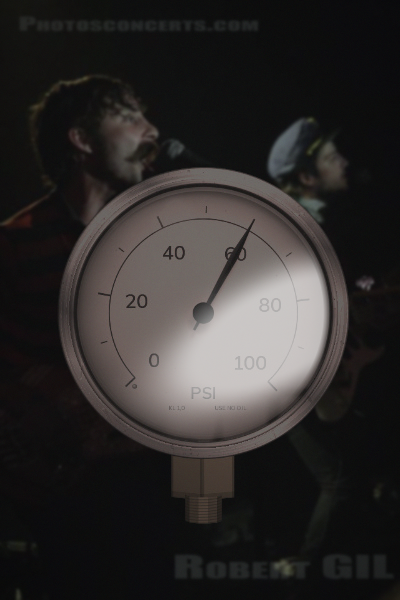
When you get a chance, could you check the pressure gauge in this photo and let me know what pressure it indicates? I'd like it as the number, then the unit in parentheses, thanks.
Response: 60 (psi)
